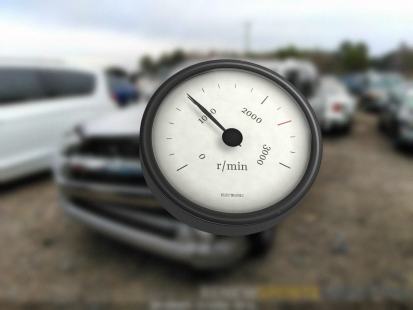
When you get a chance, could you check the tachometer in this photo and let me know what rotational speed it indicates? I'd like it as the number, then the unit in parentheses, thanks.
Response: 1000 (rpm)
